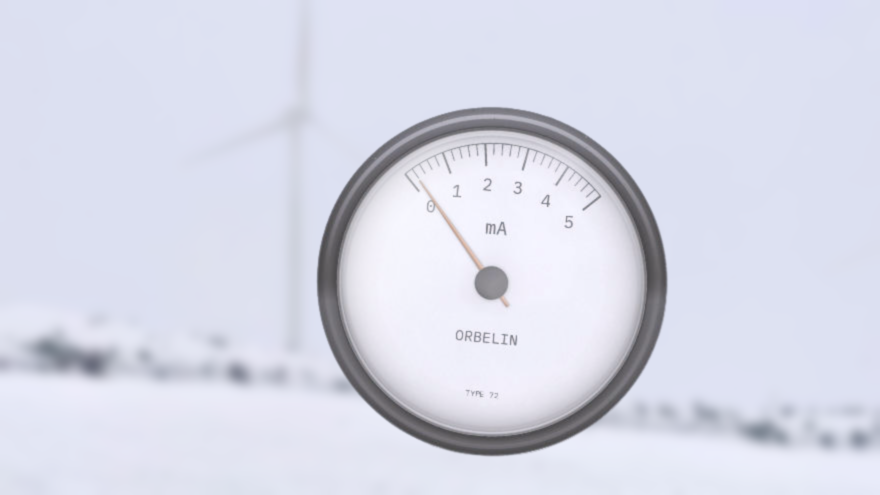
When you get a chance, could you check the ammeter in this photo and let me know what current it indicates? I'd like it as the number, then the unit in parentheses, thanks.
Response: 0.2 (mA)
